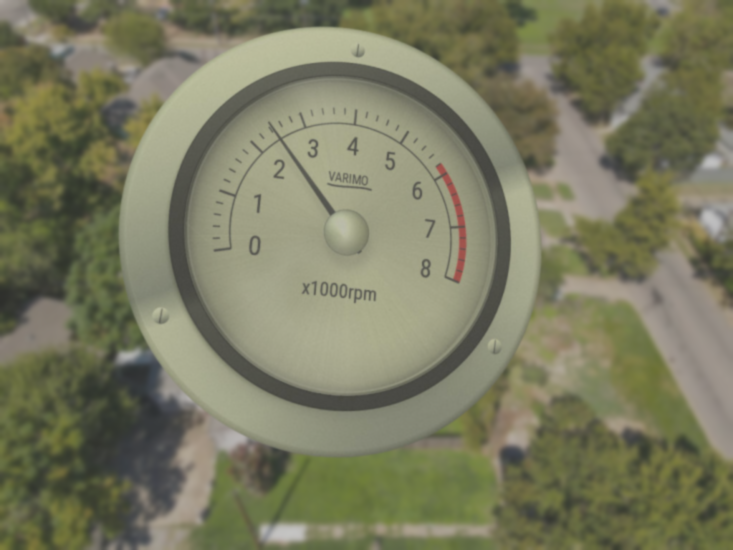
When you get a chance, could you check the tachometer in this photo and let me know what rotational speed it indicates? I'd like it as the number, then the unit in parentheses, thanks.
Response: 2400 (rpm)
